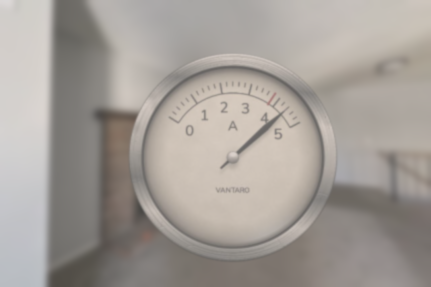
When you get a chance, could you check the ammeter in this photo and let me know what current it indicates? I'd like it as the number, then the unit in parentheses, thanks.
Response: 4.4 (A)
